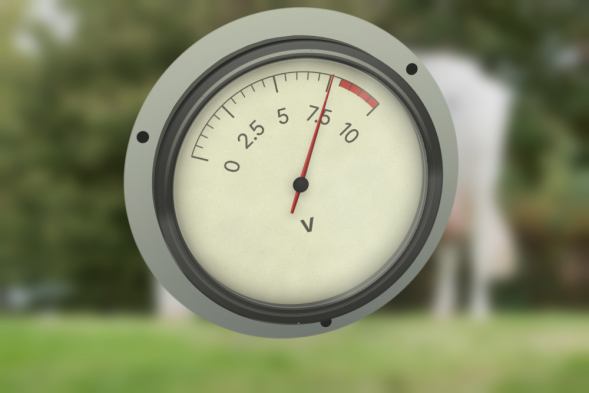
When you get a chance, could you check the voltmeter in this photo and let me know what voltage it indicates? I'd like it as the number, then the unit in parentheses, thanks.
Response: 7.5 (V)
